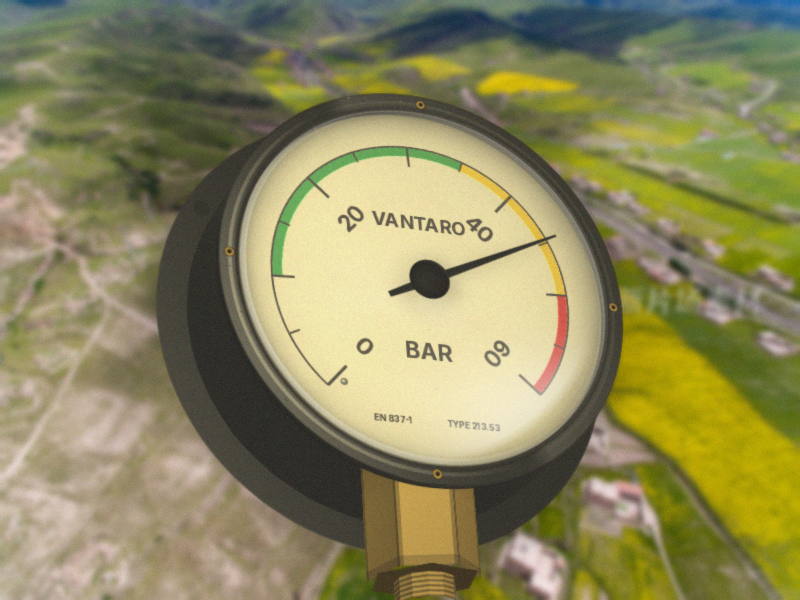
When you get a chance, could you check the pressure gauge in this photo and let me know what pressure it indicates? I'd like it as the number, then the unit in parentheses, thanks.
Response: 45 (bar)
